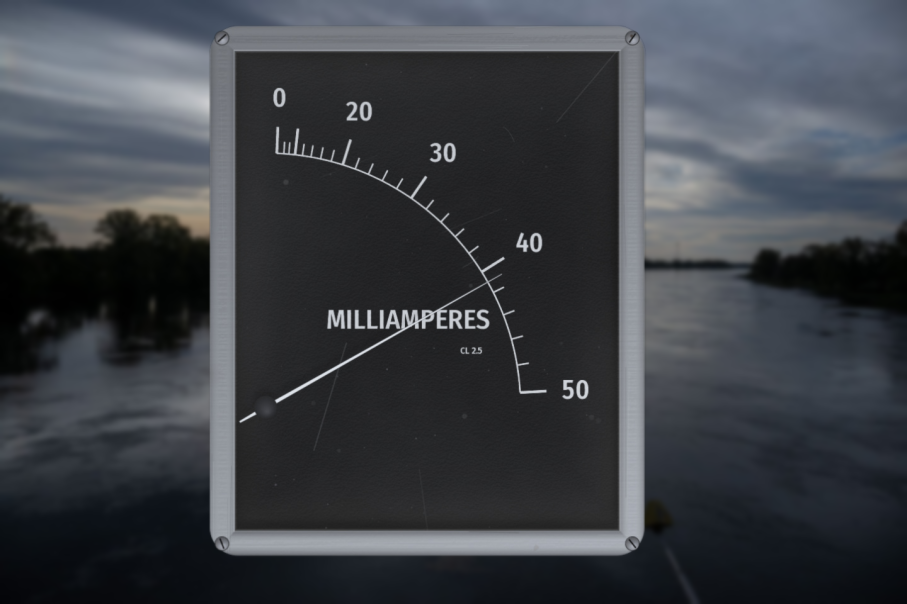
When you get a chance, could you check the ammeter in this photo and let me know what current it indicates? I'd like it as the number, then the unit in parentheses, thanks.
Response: 41 (mA)
